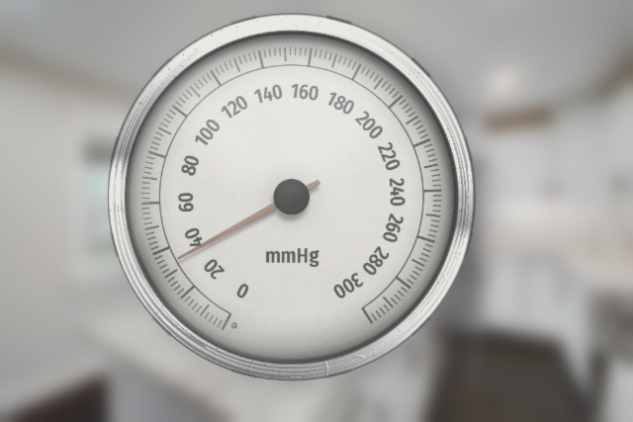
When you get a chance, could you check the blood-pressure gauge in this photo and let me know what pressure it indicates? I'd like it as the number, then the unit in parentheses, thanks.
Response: 34 (mmHg)
